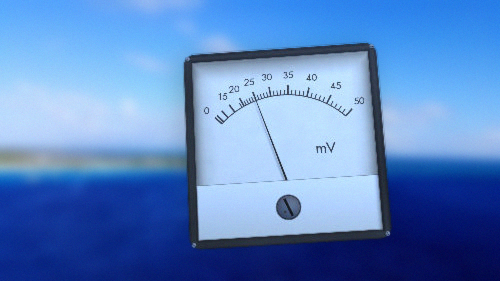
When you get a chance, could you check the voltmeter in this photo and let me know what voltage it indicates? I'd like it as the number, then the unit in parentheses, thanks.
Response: 25 (mV)
